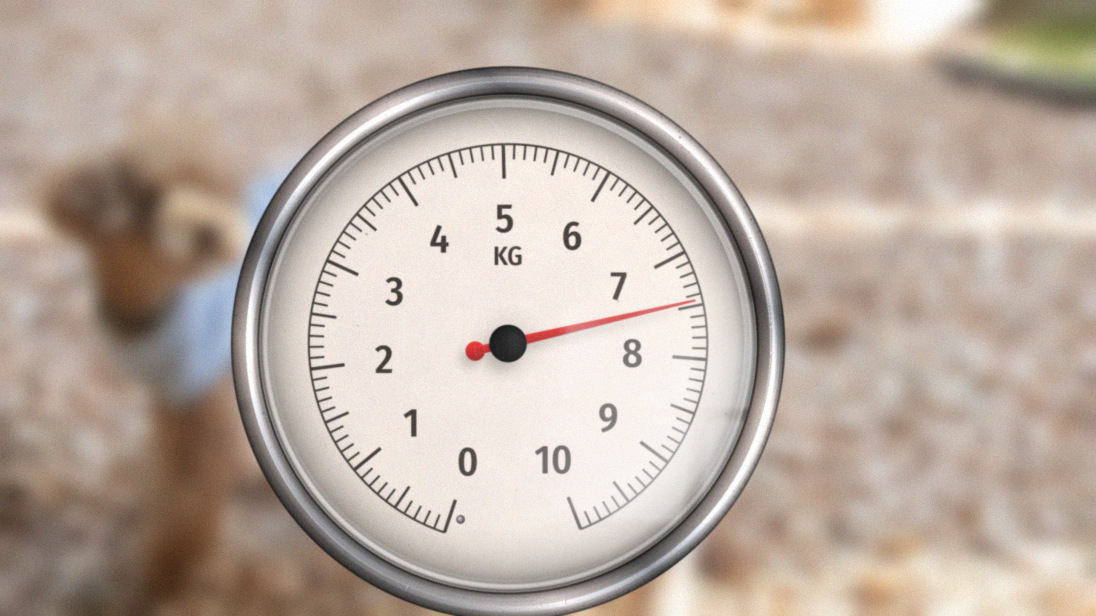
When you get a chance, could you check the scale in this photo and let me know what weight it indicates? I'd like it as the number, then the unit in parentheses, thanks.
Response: 7.45 (kg)
